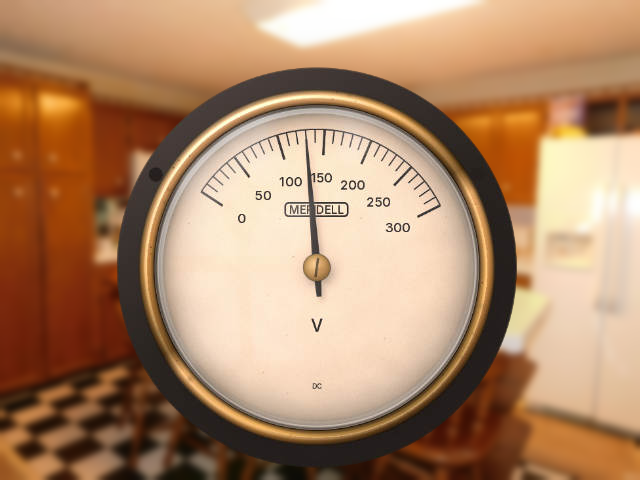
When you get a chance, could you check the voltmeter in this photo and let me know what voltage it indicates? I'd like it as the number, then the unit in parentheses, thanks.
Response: 130 (V)
